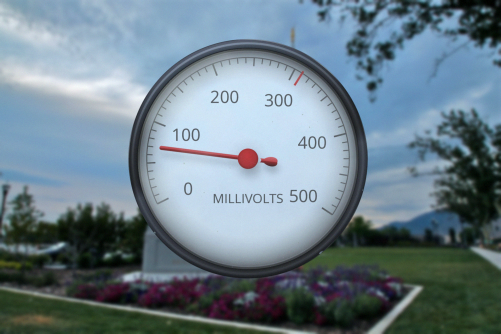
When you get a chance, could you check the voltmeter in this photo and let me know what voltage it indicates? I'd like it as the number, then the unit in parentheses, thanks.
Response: 70 (mV)
